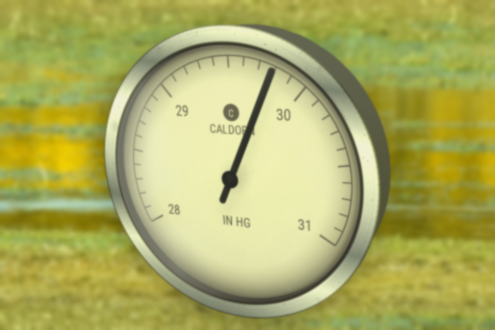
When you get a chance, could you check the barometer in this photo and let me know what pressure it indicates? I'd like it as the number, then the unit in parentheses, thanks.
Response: 29.8 (inHg)
